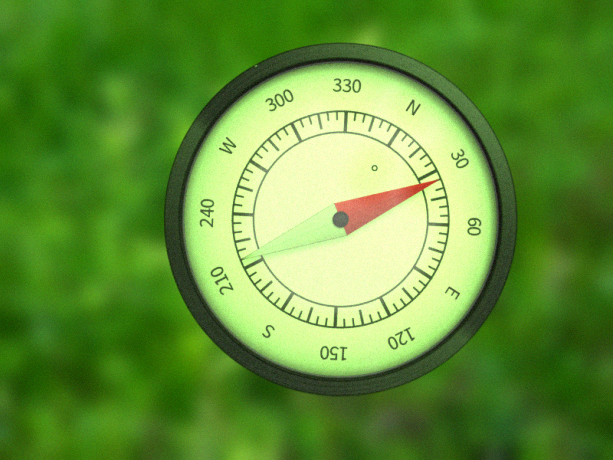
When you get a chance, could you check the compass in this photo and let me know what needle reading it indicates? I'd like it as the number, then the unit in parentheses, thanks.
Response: 35 (°)
